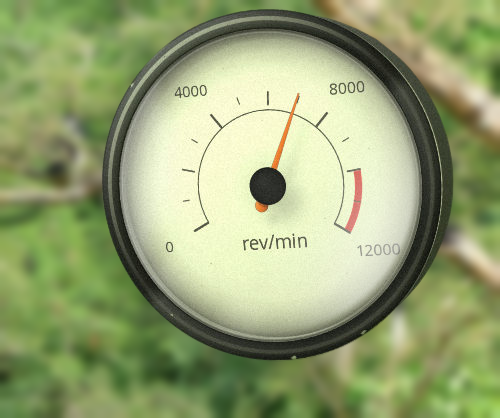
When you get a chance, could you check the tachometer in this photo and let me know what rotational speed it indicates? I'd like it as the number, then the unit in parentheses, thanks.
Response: 7000 (rpm)
